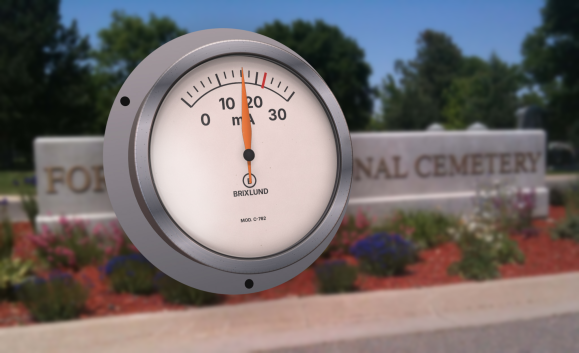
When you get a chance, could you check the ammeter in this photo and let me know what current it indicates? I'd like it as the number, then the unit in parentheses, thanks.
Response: 16 (mA)
